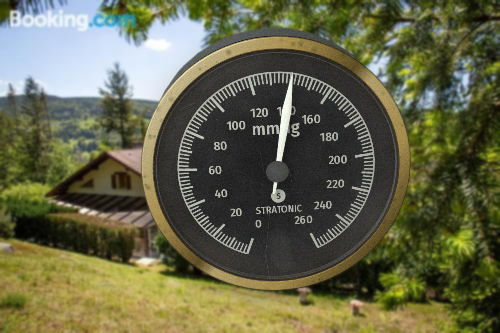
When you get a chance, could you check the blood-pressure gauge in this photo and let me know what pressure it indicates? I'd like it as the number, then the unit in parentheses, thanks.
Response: 140 (mmHg)
